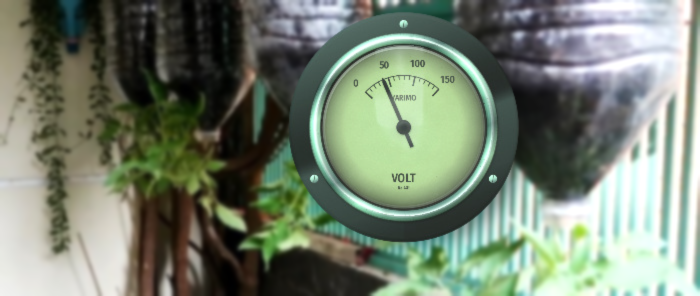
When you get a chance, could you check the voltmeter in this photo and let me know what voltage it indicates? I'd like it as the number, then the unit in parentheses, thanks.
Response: 40 (V)
